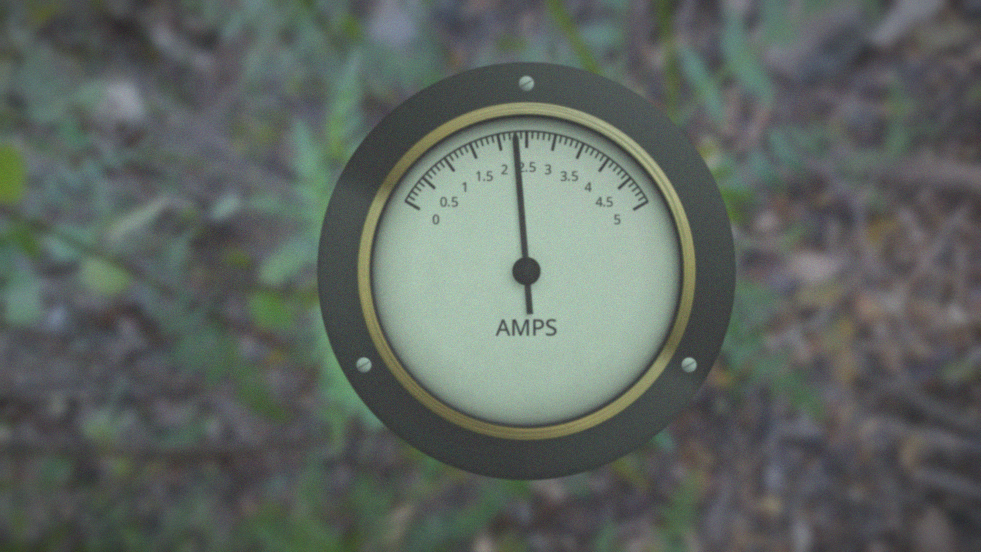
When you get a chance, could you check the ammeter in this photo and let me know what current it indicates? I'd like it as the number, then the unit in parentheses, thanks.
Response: 2.3 (A)
